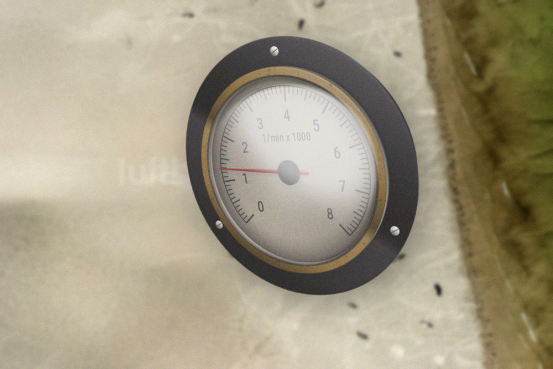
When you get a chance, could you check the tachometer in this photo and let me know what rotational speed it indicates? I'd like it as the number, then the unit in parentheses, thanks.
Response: 1300 (rpm)
